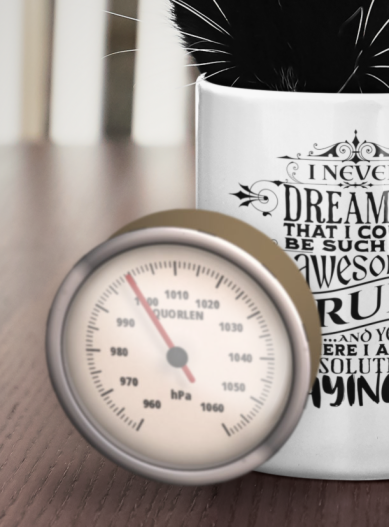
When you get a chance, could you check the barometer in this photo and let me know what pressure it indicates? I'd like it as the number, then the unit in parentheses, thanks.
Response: 1000 (hPa)
